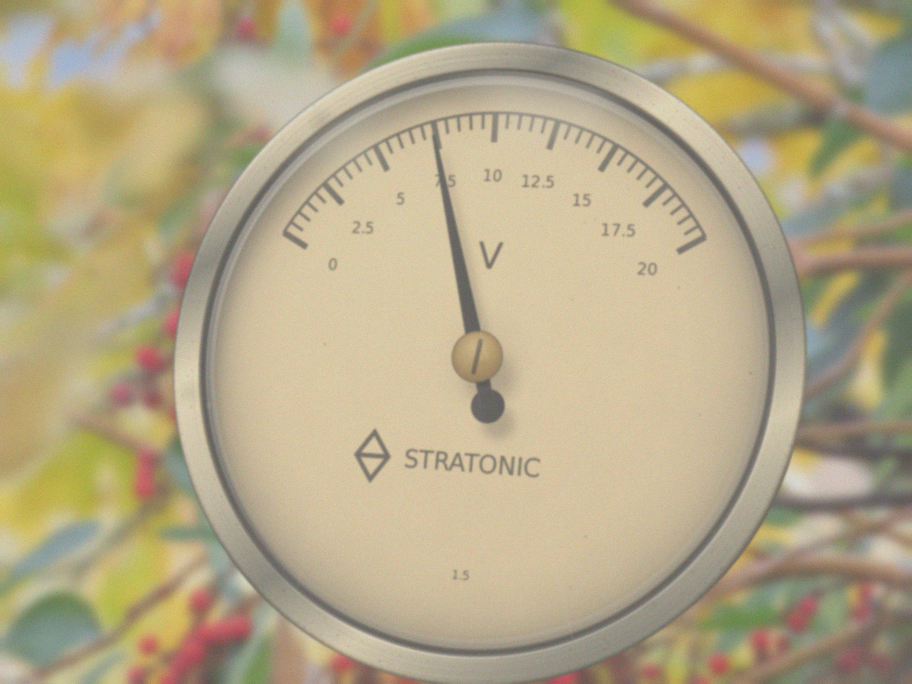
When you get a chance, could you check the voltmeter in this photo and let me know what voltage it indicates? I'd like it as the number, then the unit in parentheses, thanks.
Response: 7.5 (V)
